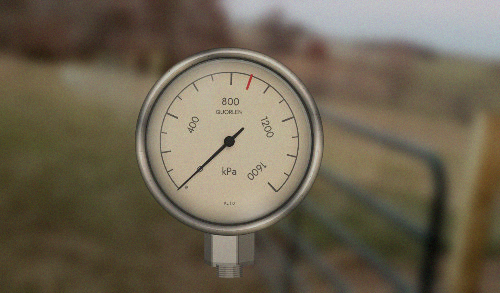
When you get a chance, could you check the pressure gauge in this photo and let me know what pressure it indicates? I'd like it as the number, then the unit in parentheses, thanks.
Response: 0 (kPa)
